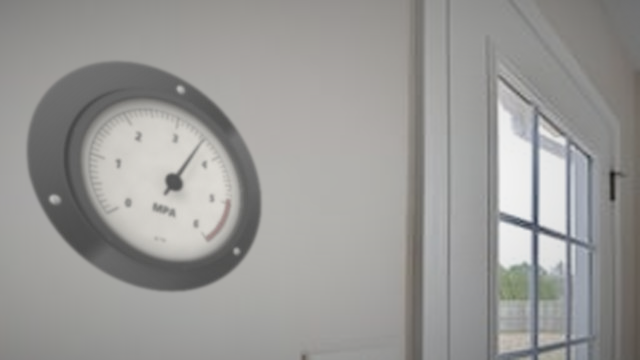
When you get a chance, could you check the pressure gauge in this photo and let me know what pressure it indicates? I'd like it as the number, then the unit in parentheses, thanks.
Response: 3.5 (MPa)
